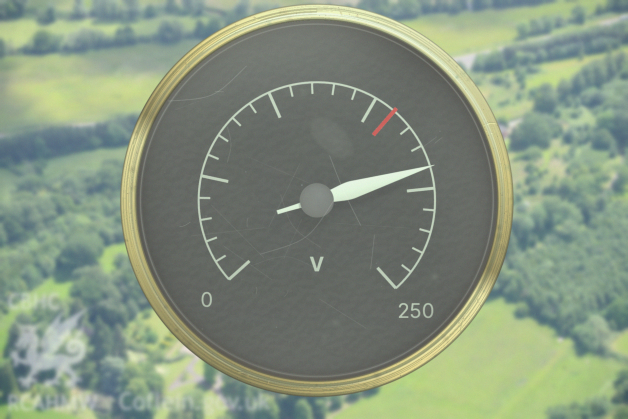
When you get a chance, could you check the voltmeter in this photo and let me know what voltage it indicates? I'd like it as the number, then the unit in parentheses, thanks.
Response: 190 (V)
